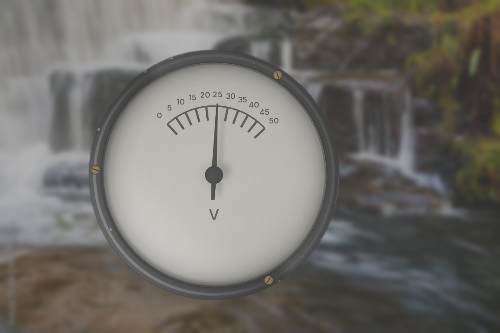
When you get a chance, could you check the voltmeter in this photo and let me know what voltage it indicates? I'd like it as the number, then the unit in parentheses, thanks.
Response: 25 (V)
